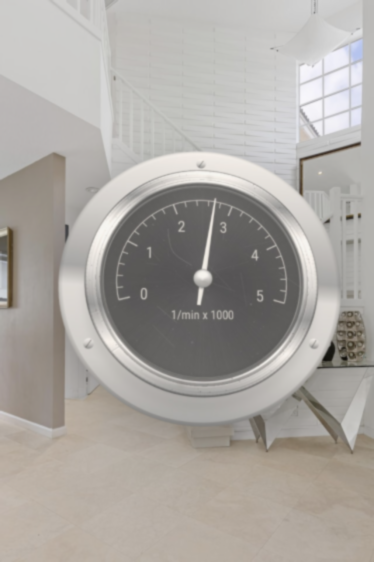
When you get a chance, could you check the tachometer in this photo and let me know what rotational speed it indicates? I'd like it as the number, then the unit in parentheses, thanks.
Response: 2700 (rpm)
